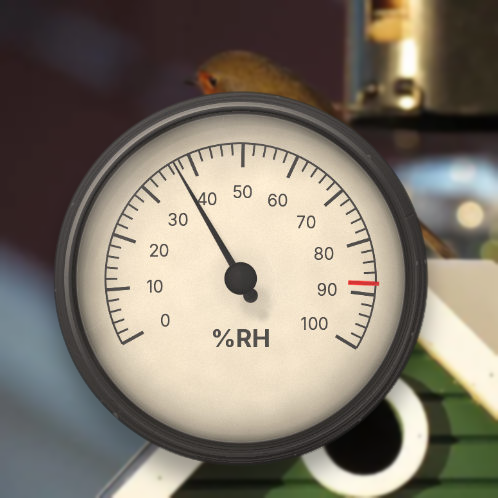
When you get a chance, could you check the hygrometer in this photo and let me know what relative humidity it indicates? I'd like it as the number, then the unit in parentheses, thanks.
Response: 37 (%)
